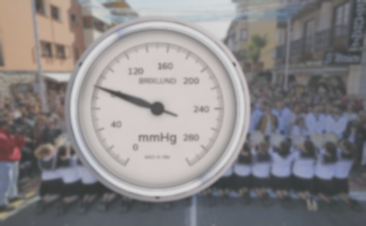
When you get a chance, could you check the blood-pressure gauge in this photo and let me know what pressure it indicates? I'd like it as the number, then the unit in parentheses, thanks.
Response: 80 (mmHg)
